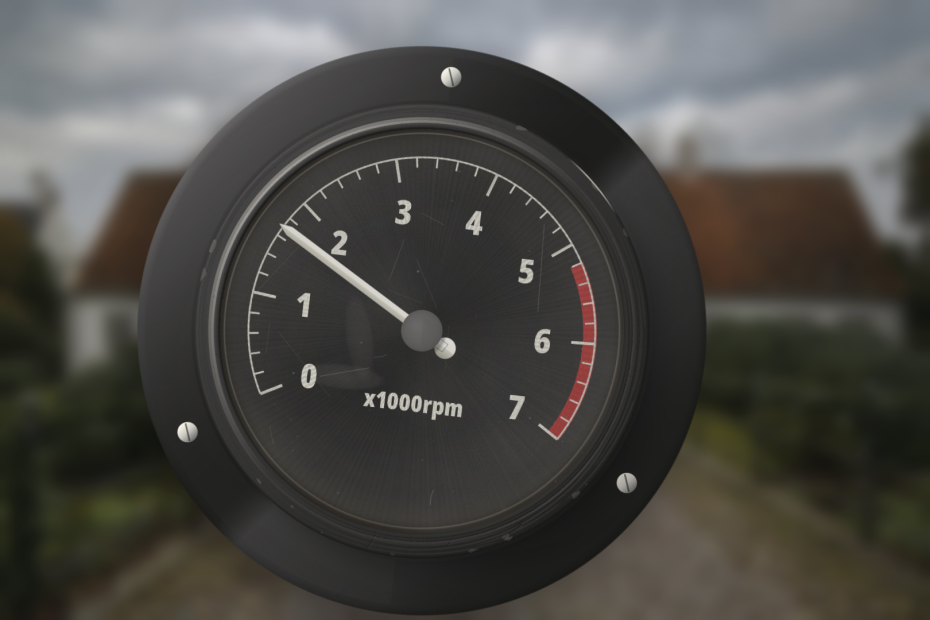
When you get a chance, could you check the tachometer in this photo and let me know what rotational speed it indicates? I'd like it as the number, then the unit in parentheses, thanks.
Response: 1700 (rpm)
